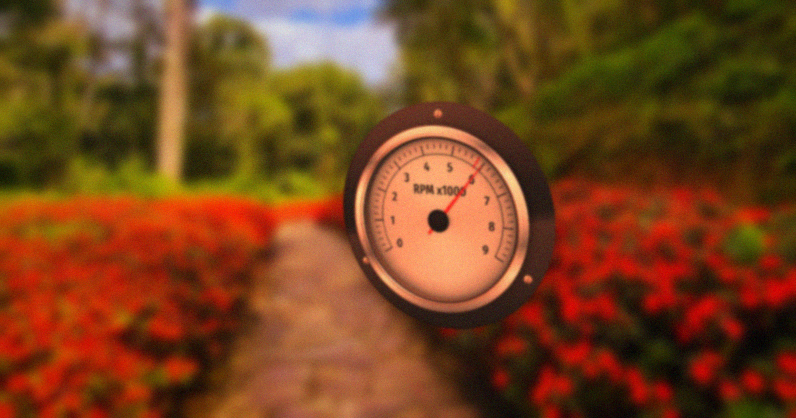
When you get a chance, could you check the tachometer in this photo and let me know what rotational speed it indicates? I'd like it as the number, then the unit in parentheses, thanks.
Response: 6000 (rpm)
